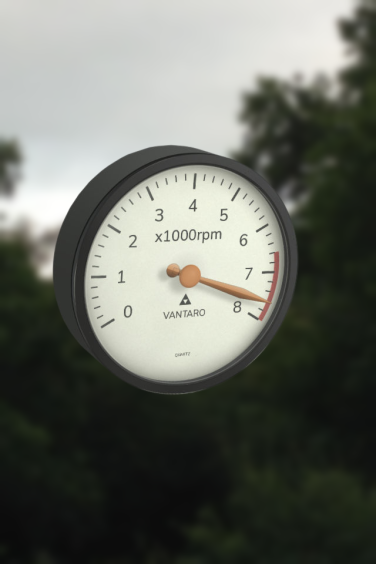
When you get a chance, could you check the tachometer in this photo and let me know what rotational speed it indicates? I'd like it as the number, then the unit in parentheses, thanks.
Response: 7600 (rpm)
